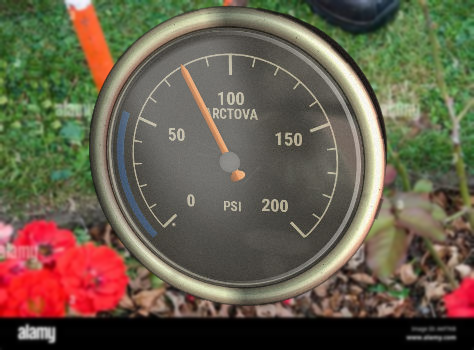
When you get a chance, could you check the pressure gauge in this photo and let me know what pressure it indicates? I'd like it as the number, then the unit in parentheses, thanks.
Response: 80 (psi)
